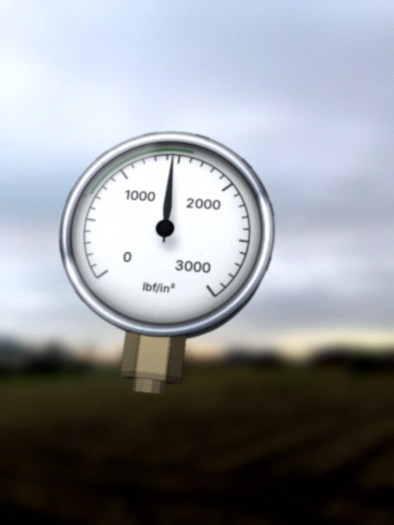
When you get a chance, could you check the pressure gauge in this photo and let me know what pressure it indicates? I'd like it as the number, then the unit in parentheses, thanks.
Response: 1450 (psi)
